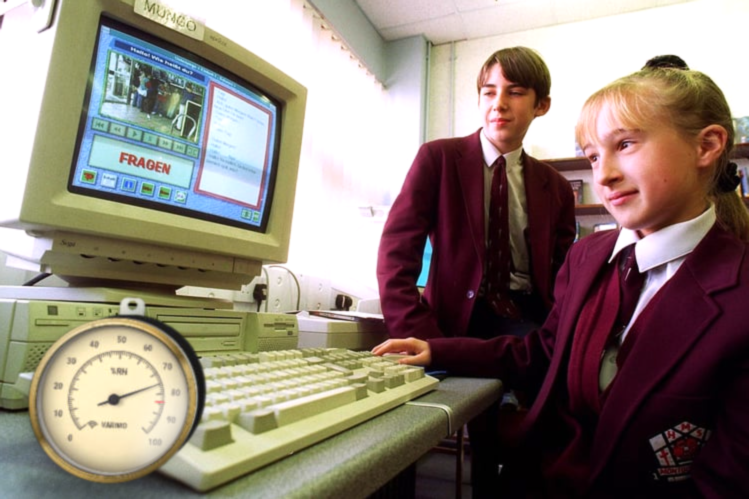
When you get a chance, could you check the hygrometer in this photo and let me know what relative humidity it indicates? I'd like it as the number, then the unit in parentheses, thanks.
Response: 75 (%)
